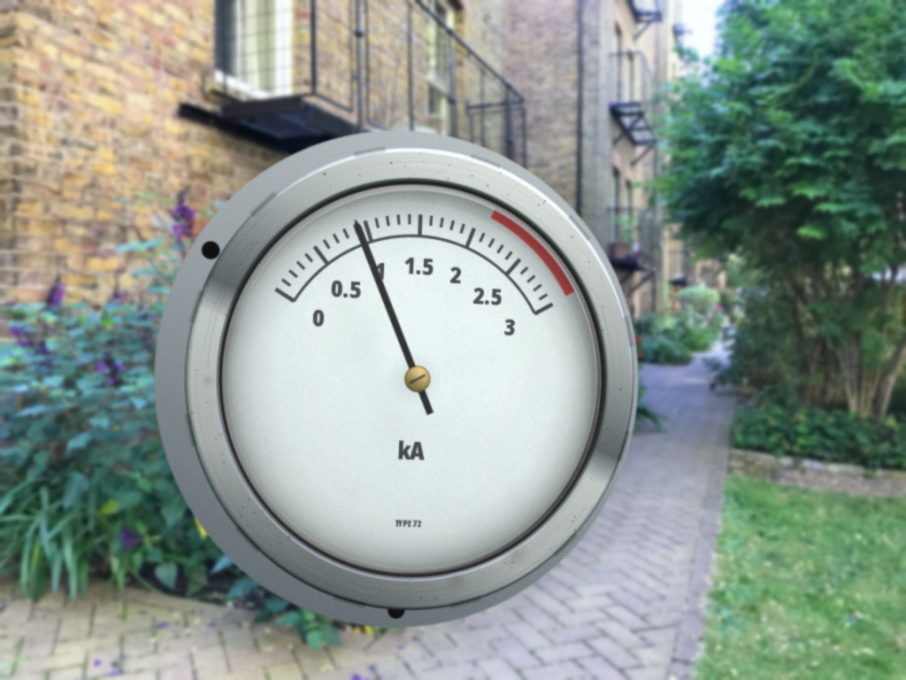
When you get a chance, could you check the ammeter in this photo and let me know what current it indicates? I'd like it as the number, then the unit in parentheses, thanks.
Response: 0.9 (kA)
